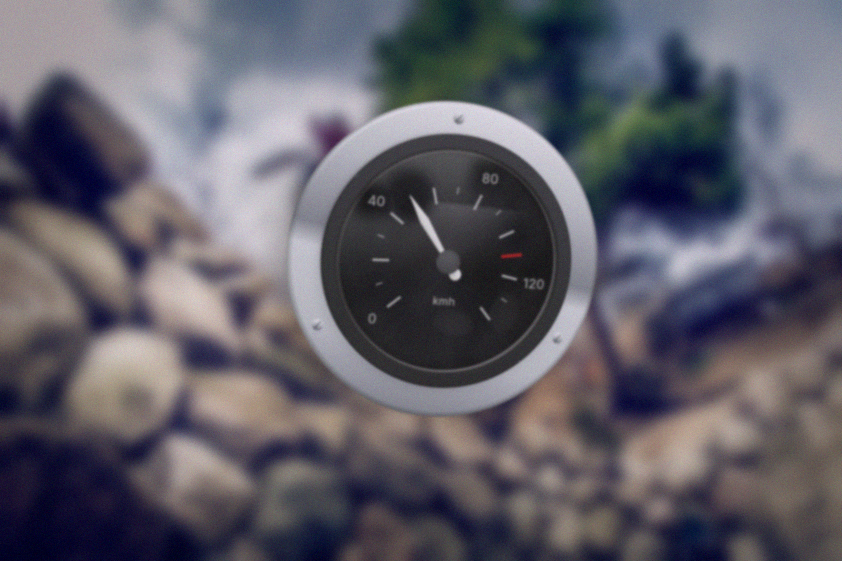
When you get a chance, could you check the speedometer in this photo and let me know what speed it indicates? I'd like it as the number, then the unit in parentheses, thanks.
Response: 50 (km/h)
